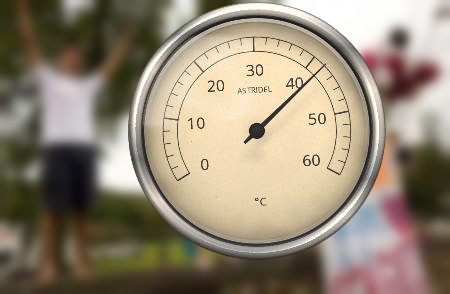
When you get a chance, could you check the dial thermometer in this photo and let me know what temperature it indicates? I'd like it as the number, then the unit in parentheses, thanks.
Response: 42 (°C)
